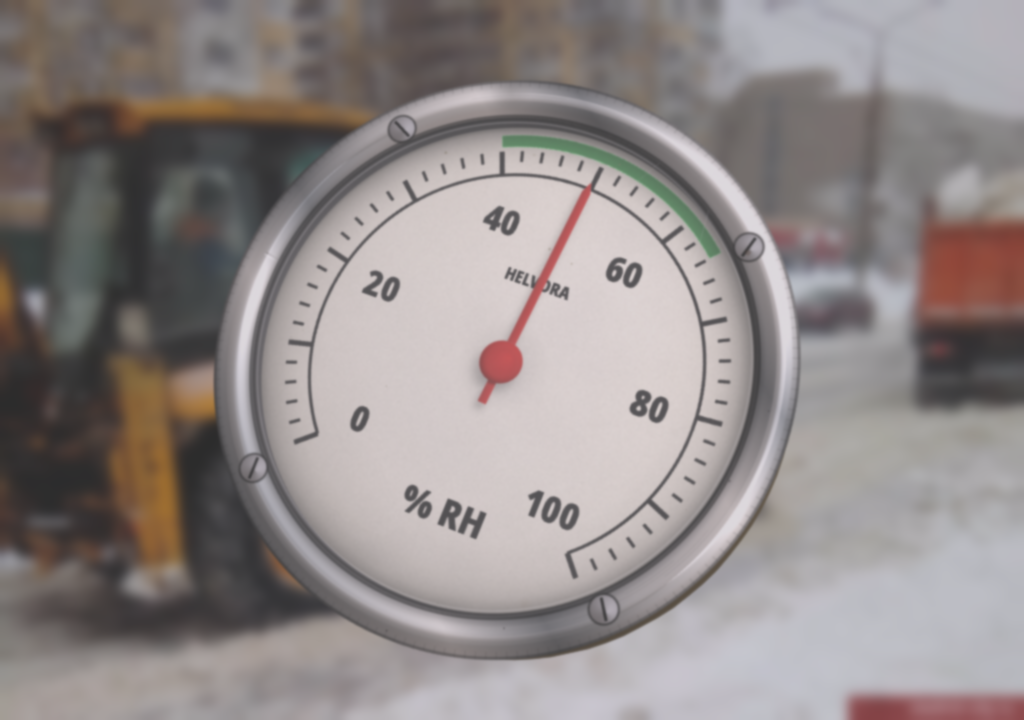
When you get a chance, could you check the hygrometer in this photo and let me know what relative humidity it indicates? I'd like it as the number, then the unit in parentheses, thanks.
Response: 50 (%)
